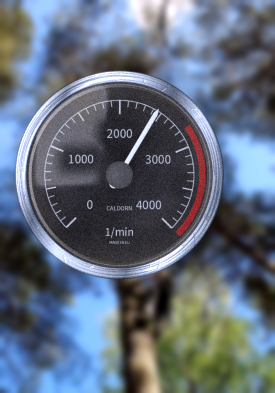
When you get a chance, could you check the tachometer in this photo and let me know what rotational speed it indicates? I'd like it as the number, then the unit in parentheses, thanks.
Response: 2450 (rpm)
